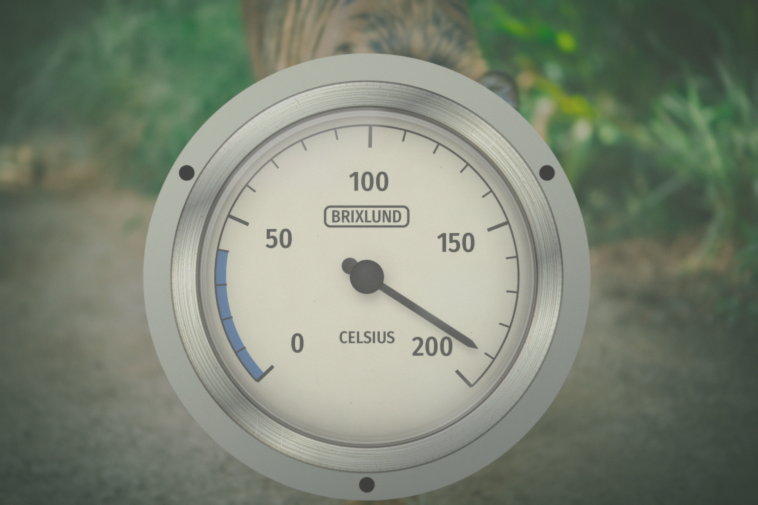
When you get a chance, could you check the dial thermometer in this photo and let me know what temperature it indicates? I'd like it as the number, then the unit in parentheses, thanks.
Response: 190 (°C)
